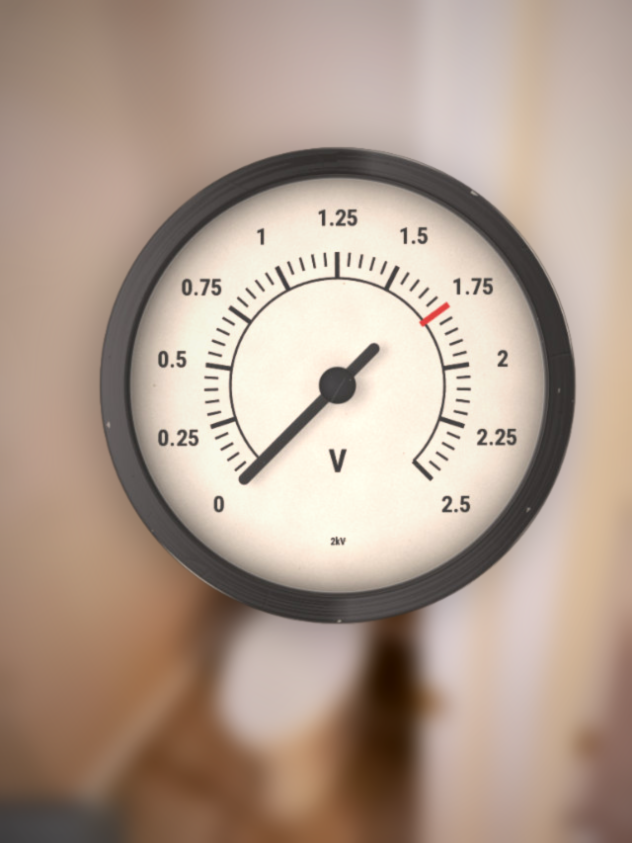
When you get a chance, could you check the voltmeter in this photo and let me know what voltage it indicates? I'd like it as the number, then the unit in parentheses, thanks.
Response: 0 (V)
